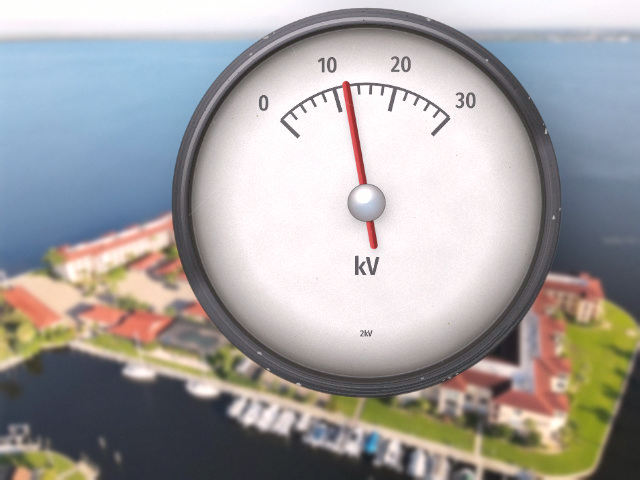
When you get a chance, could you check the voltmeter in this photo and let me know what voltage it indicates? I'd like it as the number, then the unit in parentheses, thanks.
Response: 12 (kV)
